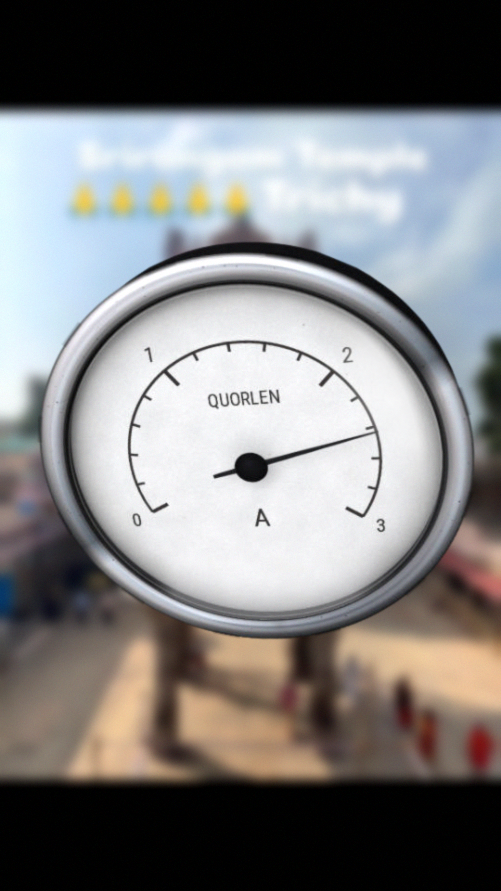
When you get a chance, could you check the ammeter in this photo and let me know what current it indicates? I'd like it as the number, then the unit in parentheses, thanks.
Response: 2.4 (A)
